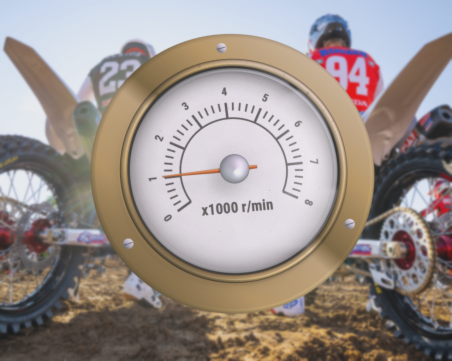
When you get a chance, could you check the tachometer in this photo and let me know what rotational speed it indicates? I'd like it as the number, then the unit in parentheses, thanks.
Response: 1000 (rpm)
